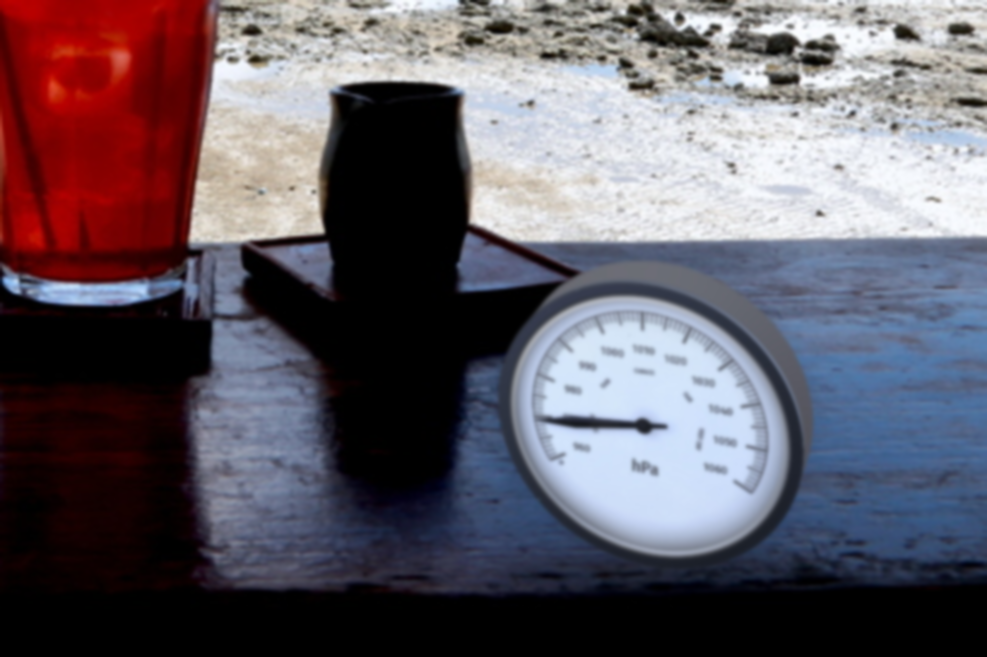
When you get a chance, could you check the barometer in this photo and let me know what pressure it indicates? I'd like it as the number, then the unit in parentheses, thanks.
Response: 970 (hPa)
